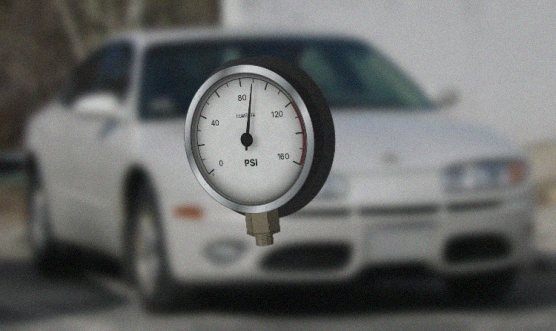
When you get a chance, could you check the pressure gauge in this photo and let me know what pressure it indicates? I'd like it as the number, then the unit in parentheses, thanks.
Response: 90 (psi)
